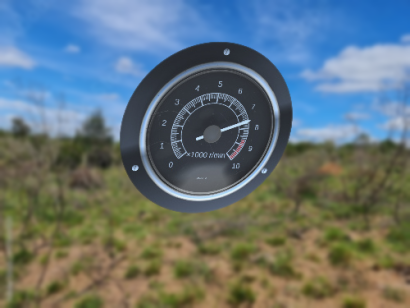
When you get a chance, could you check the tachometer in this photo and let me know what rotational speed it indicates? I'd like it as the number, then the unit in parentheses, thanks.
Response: 7500 (rpm)
